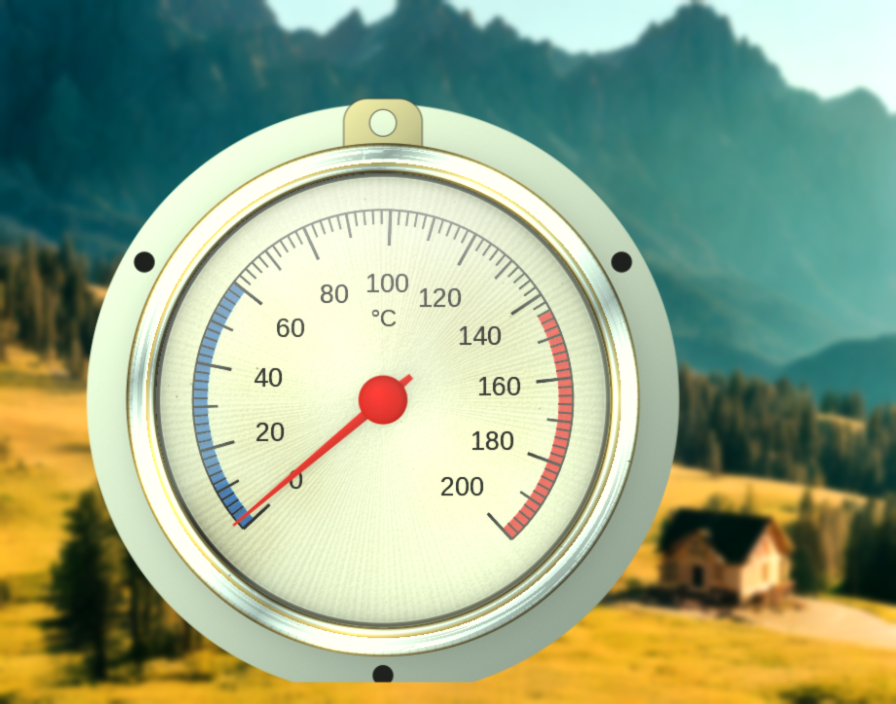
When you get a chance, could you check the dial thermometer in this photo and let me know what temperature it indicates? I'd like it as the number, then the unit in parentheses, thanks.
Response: 2 (°C)
